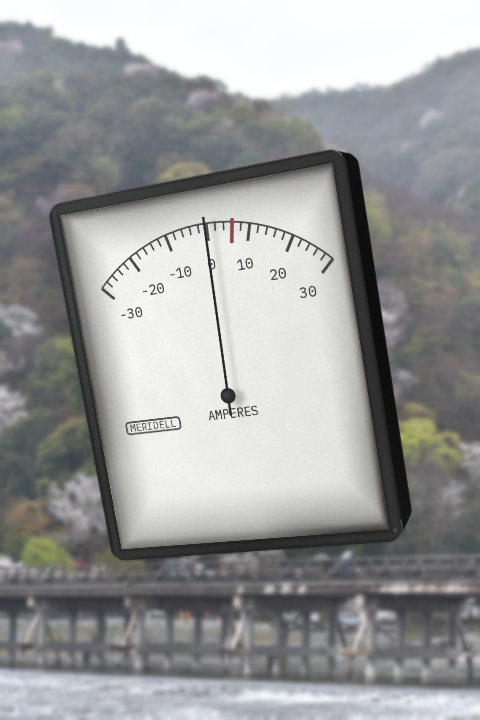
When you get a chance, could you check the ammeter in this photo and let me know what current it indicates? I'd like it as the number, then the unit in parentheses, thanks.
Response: 0 (A)
